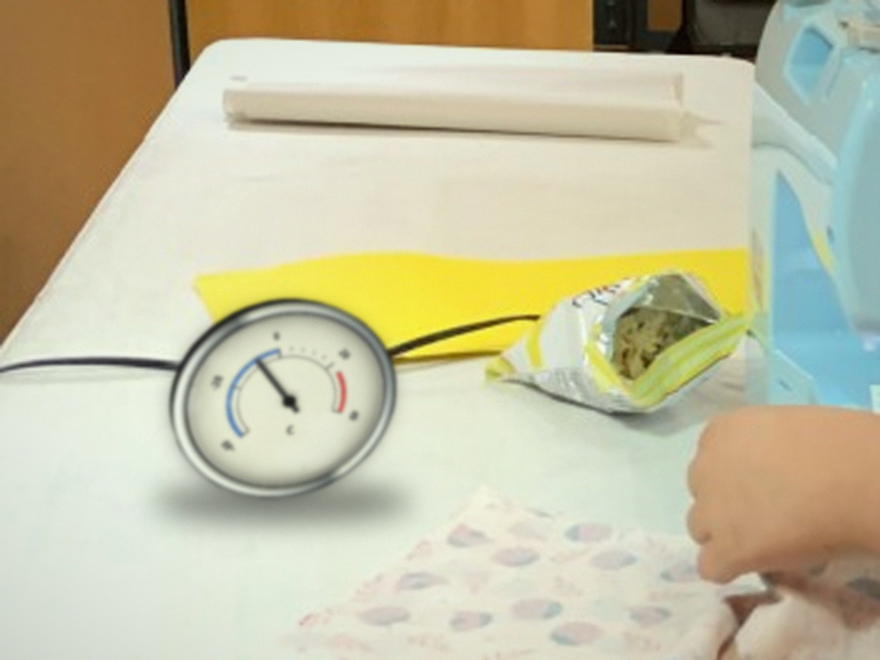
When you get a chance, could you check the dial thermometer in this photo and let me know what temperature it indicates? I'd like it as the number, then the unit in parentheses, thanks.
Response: -8 (°C)
